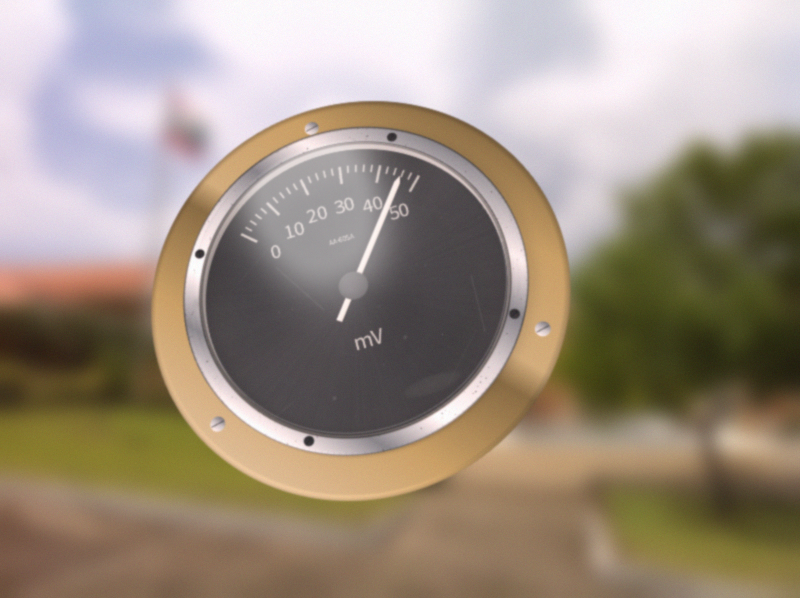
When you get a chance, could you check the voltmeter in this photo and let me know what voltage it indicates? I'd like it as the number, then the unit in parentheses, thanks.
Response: 46 (mV)
